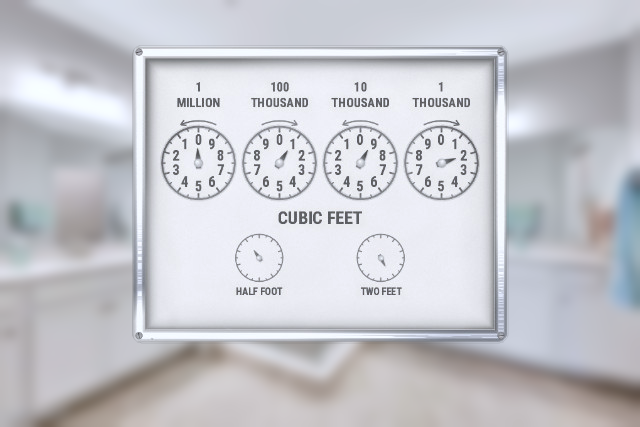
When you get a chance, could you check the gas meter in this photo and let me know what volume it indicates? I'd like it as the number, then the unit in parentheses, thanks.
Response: 9200 (ft³)
